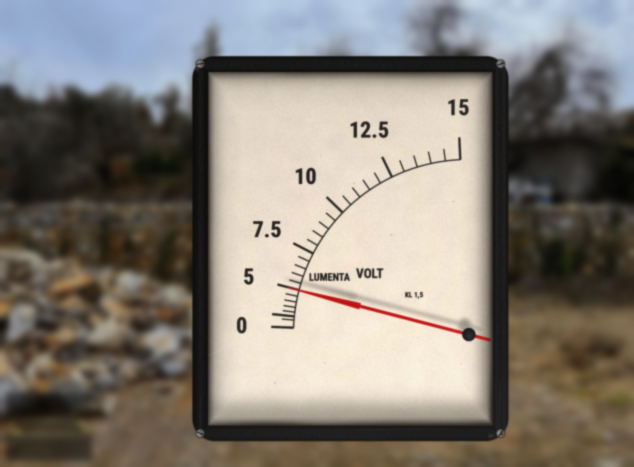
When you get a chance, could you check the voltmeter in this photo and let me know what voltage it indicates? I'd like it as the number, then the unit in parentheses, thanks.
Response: 5 (V)
